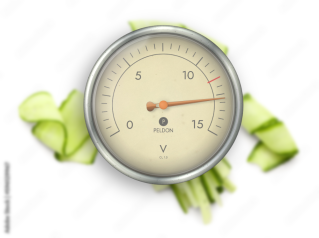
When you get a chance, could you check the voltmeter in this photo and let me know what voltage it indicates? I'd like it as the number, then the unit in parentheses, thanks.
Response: 12.75 (V)
